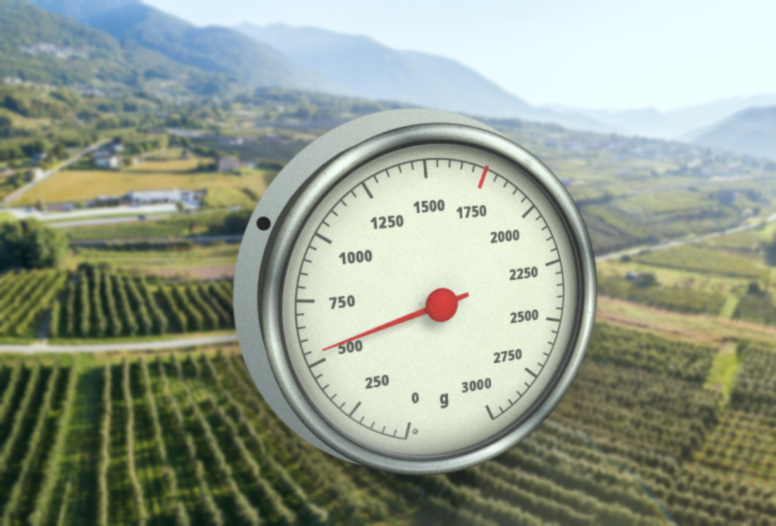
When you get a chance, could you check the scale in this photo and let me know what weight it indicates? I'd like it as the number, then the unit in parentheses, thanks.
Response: 550 (g)
